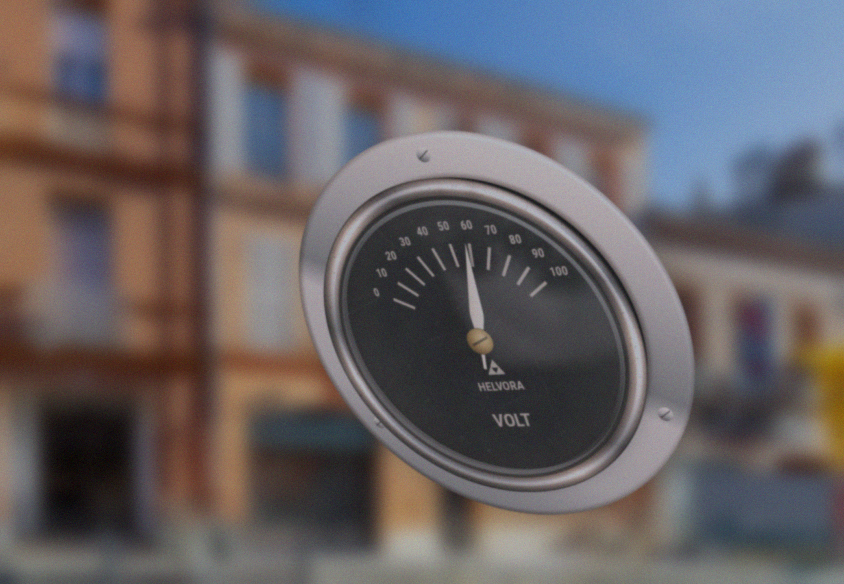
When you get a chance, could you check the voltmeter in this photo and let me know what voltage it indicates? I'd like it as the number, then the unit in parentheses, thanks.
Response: 60 (V)
